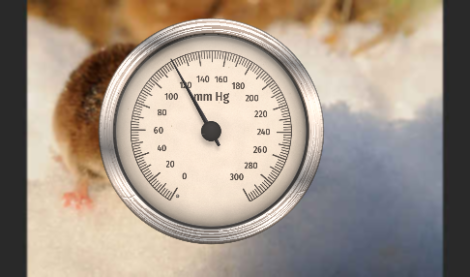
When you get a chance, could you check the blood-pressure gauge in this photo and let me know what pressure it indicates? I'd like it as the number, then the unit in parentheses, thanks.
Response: 120 (mmHg)
